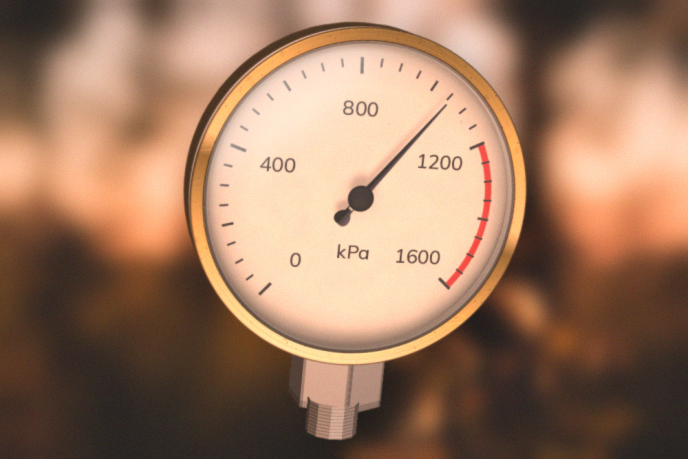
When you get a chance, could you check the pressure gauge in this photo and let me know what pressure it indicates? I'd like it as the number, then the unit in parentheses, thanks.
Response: 1050 (kPa)
